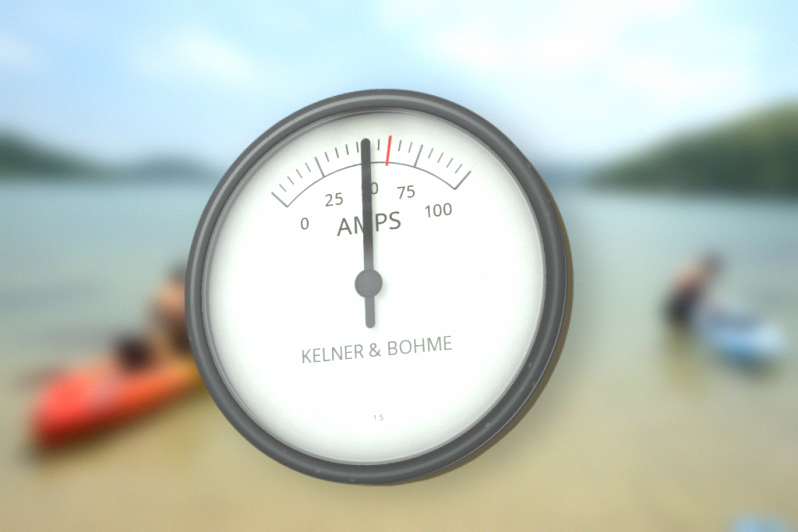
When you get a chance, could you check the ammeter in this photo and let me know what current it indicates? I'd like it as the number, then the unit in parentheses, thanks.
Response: 50 (A)
